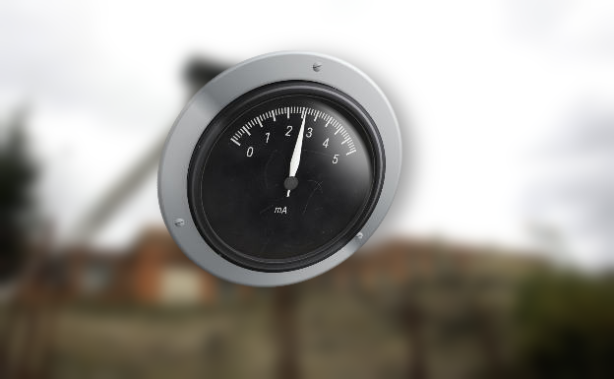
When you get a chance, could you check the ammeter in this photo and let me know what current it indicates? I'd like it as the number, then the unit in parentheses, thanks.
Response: 2.5 (mA)
